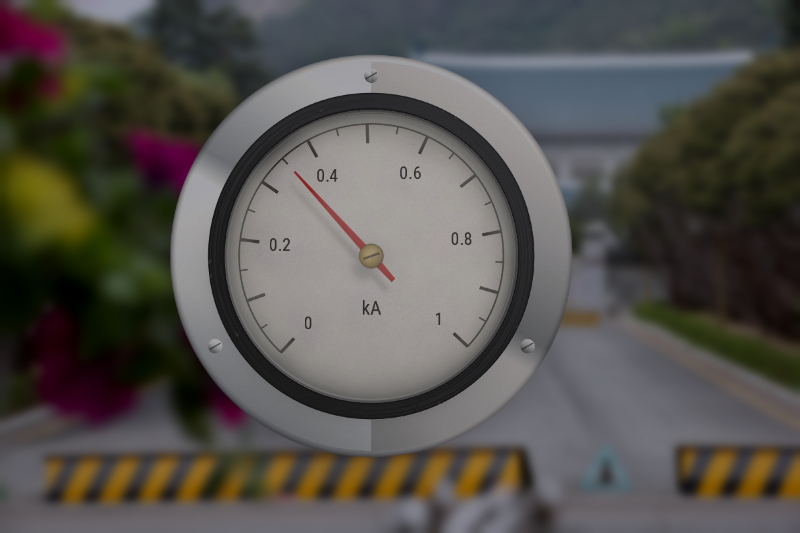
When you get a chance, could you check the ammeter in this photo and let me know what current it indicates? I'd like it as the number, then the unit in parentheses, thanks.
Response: 0.35 (kA)
